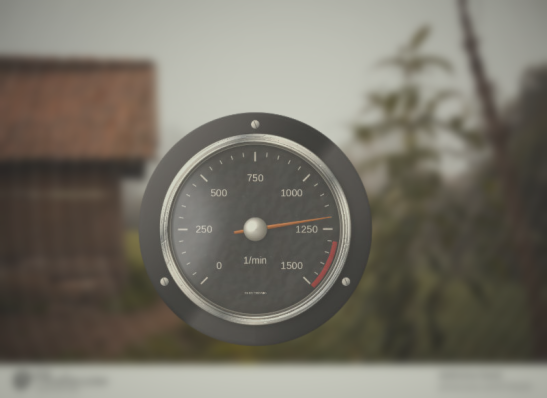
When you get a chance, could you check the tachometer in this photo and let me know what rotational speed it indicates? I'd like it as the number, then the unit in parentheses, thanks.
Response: 1200 (rpm)
